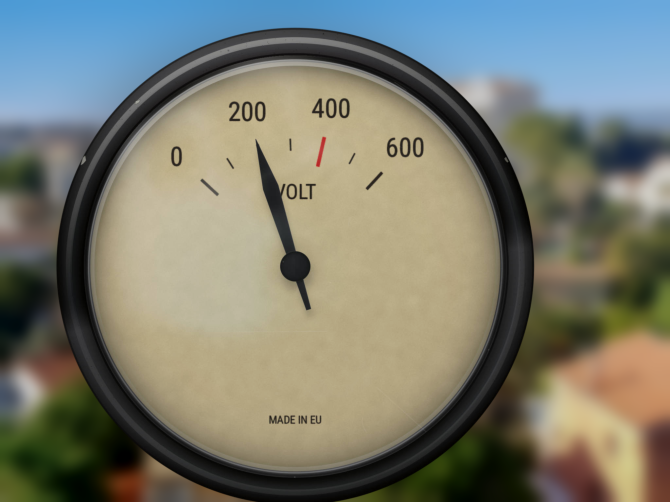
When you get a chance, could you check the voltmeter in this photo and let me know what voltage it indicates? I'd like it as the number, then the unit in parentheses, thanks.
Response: 200 (V)
